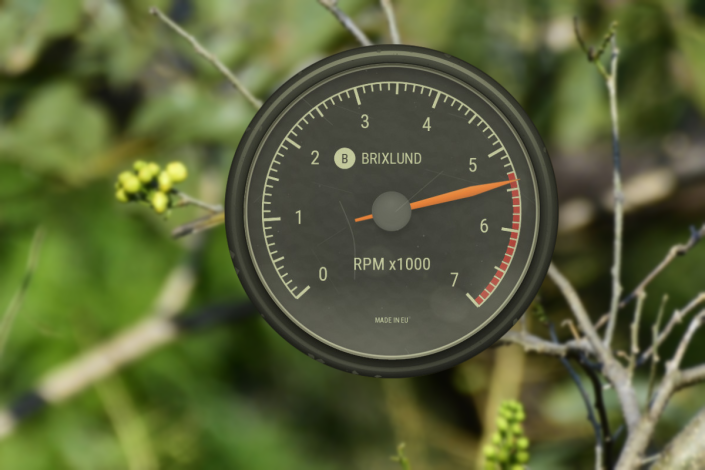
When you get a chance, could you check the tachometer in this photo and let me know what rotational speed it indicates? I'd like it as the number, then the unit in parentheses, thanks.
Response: 5400 (rpm)
